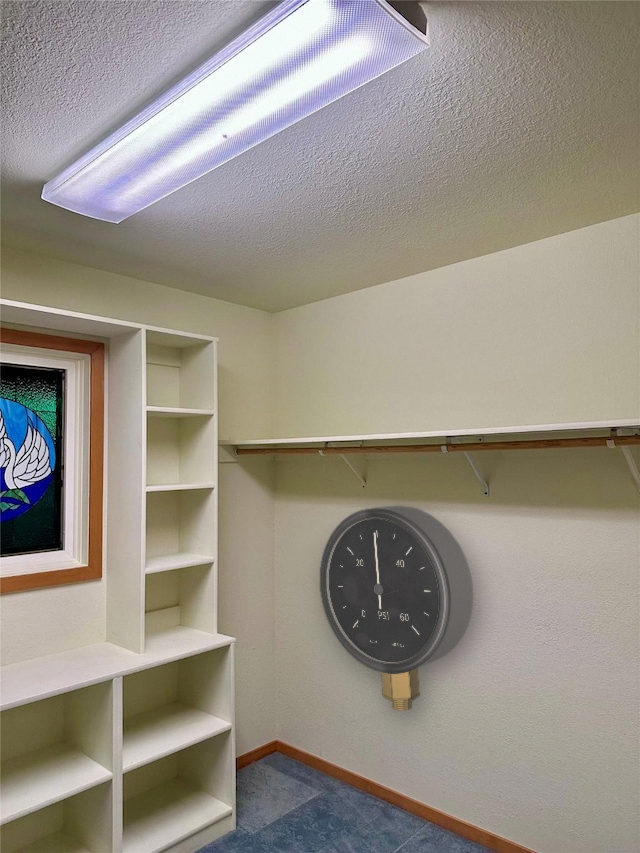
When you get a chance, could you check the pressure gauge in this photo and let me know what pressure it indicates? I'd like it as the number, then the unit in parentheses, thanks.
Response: 30 (psi)
